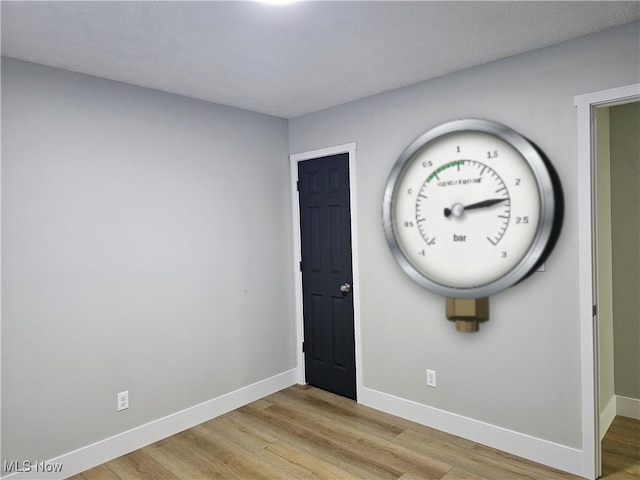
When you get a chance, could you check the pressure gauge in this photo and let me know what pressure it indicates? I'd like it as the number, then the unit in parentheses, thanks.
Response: 2.2 (bar)
